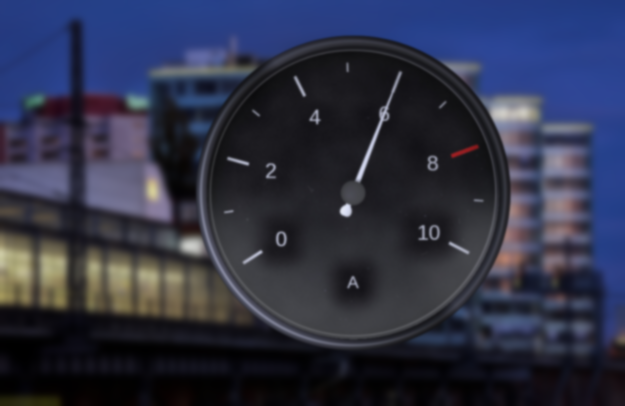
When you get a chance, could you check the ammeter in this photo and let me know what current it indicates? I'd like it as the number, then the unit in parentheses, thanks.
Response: 6 (A)
